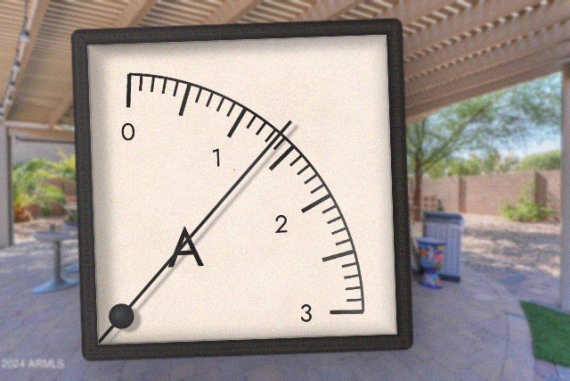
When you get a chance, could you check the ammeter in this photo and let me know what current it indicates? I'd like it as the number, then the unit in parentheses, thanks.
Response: 1.35 (A)
